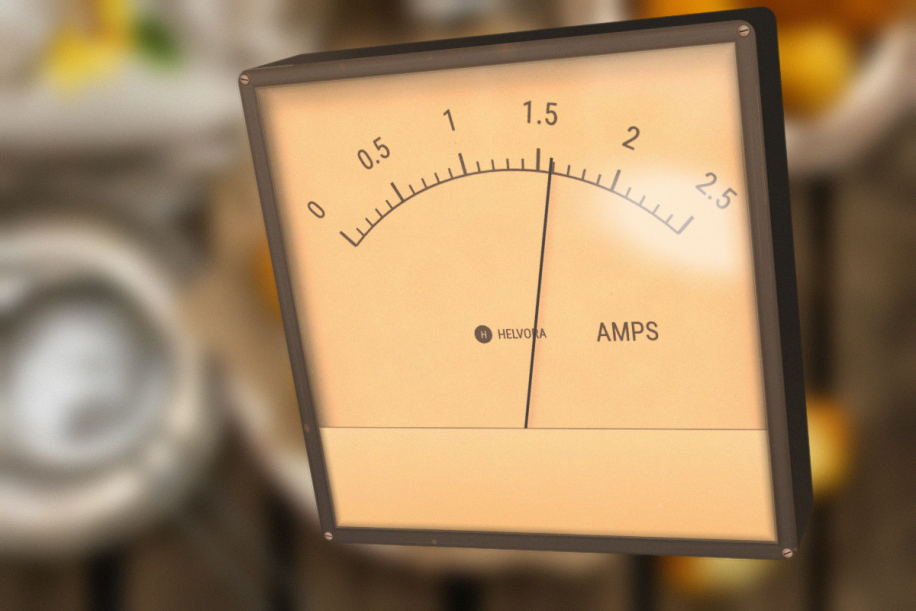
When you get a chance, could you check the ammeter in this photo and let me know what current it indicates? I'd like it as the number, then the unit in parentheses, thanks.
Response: 1.6 (A)
